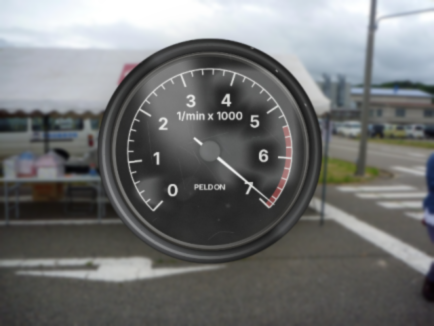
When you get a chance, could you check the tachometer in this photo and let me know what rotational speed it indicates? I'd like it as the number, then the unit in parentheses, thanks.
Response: 6900 (rpm)
